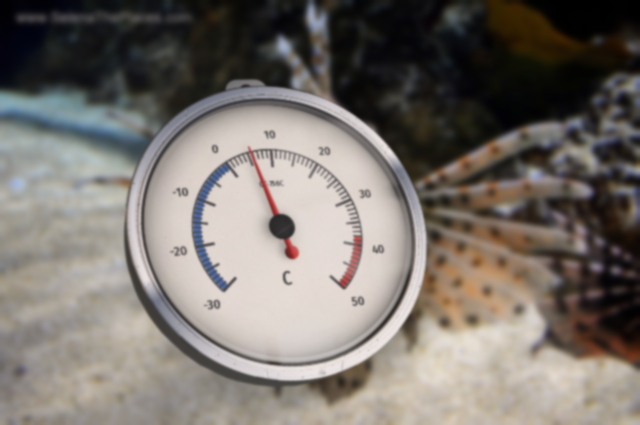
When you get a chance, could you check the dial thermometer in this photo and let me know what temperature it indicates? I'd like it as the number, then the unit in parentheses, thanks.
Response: 5 (°C)
